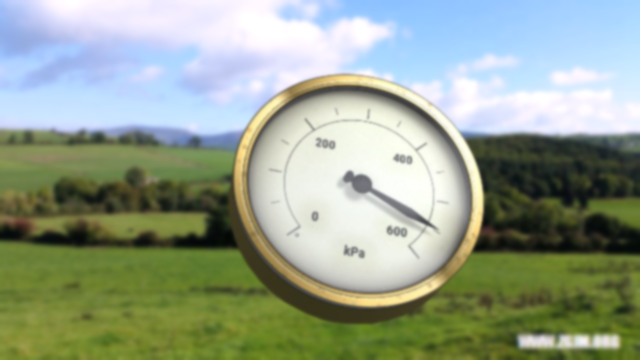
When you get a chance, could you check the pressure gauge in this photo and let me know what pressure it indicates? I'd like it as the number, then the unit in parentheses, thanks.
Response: 550 (kPa)
